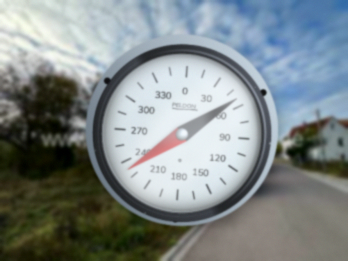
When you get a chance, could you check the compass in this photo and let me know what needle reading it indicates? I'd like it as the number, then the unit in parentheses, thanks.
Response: 232.5 (°)
